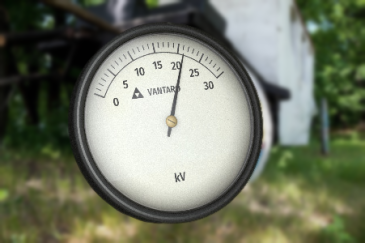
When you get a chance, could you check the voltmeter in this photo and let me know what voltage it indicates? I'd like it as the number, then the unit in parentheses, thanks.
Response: 21 (kV)
